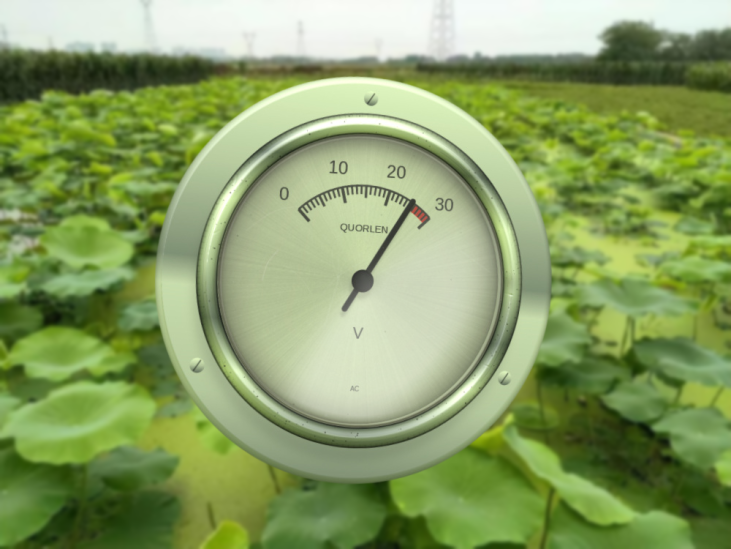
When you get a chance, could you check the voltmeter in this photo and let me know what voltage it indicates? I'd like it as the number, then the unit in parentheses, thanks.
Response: 25 (V)
